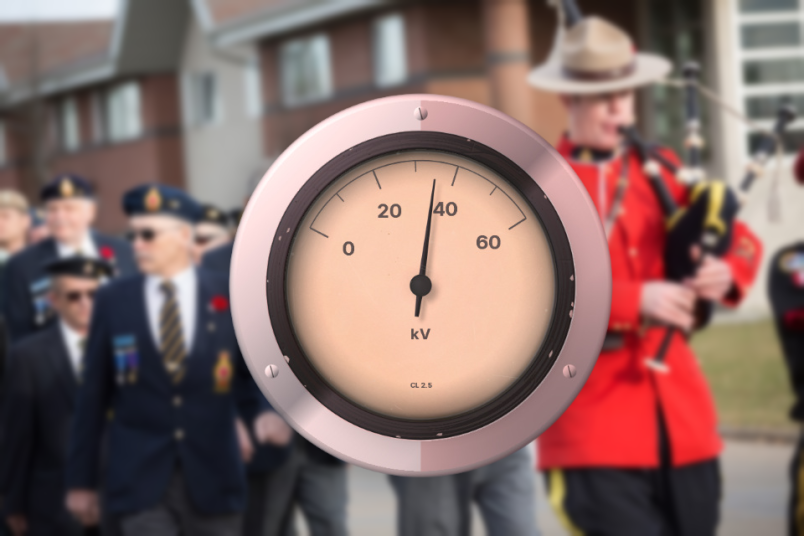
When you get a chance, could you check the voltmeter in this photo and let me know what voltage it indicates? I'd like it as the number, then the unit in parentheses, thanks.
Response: 35 (kV)
